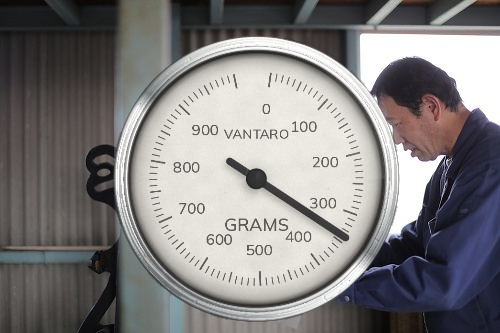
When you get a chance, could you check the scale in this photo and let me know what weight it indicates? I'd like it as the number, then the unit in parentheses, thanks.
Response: 340 (g)
